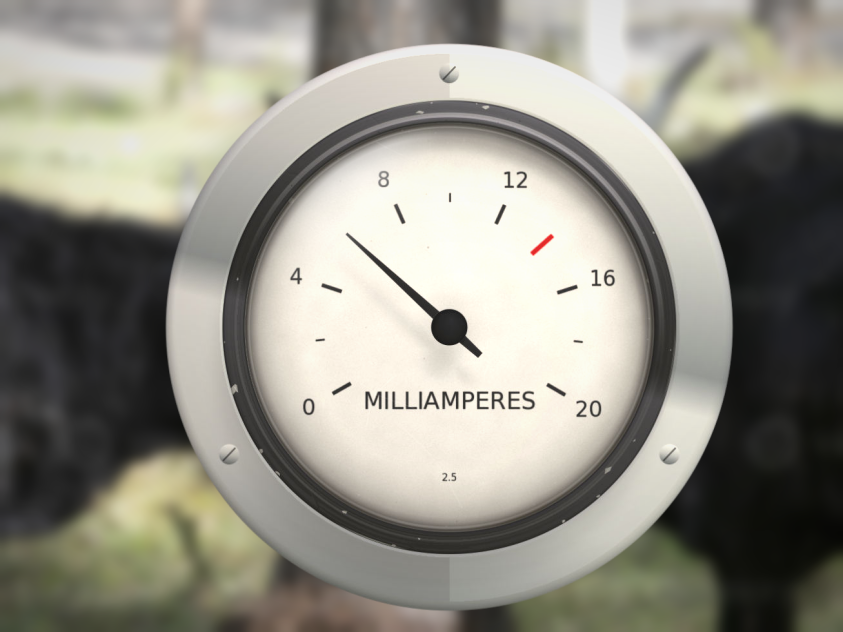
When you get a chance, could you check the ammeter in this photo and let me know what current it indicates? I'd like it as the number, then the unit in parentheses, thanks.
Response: 6 (mA)
